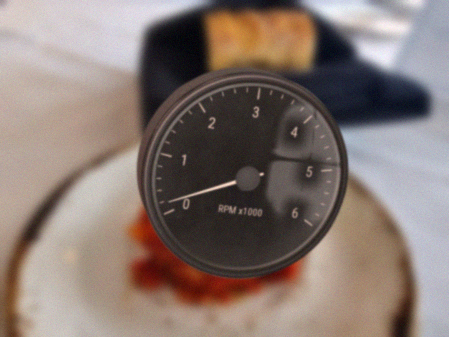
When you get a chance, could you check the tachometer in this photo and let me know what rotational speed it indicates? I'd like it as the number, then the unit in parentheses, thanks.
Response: 200 (rpm)
